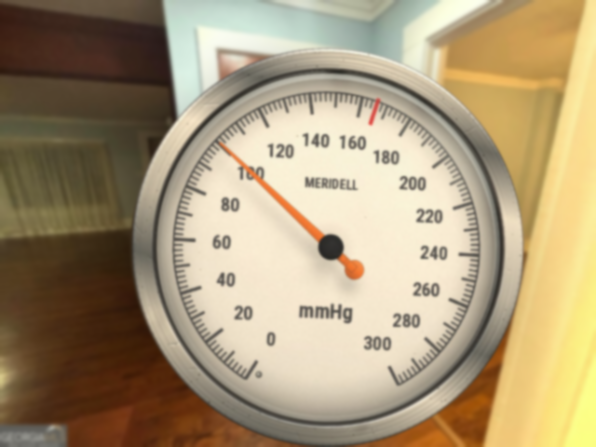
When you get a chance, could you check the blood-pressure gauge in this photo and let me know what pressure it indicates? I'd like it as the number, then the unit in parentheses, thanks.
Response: 100 (mmHg)
